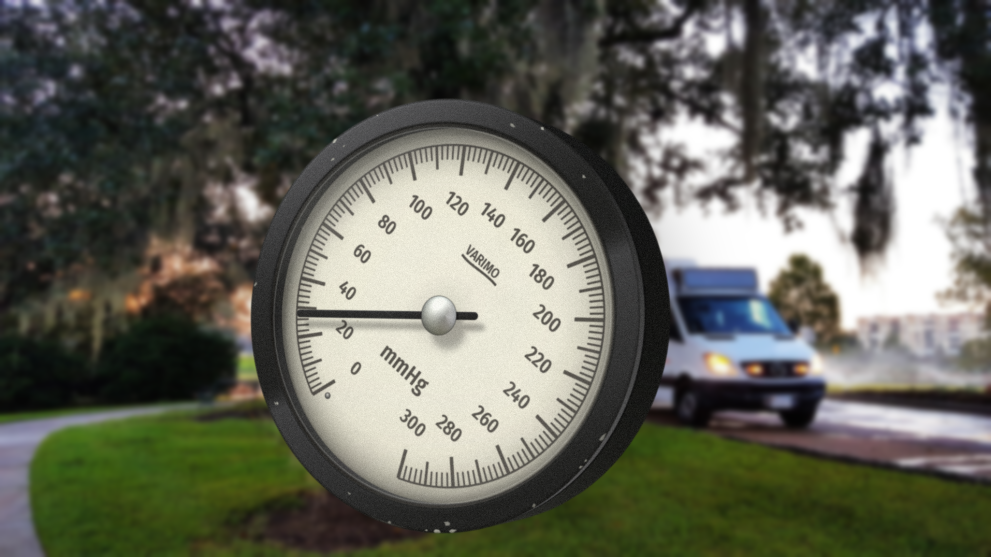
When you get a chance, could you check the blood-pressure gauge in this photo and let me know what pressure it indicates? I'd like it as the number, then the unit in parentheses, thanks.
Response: 28 (mmHg)
